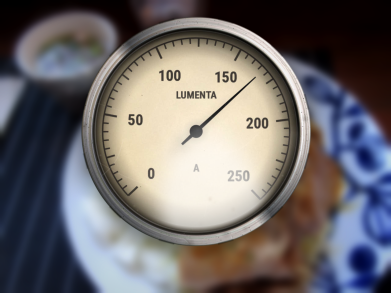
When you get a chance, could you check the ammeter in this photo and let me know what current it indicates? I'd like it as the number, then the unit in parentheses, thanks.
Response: 167.5 (A)
